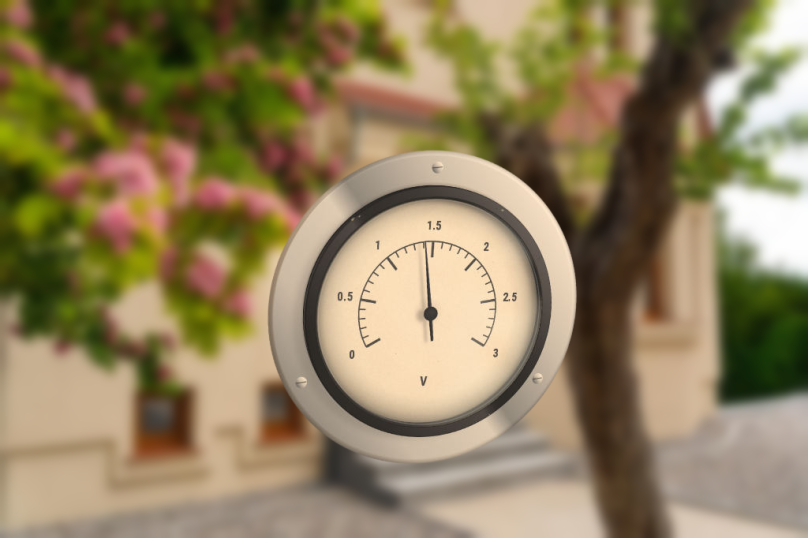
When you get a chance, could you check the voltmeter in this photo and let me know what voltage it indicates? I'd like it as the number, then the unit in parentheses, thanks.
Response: 1.4 (V)
